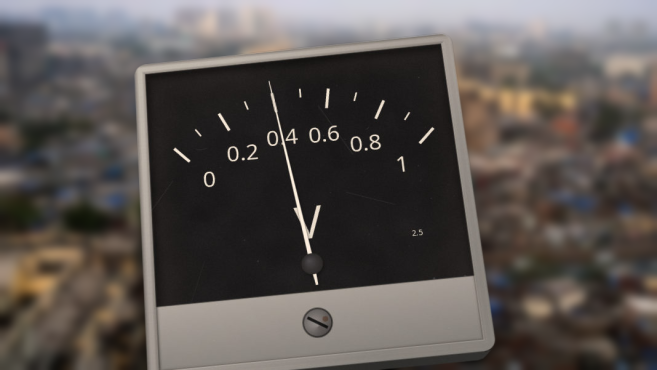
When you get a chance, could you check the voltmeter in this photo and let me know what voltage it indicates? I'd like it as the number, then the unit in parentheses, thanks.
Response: 0.4 (V)
